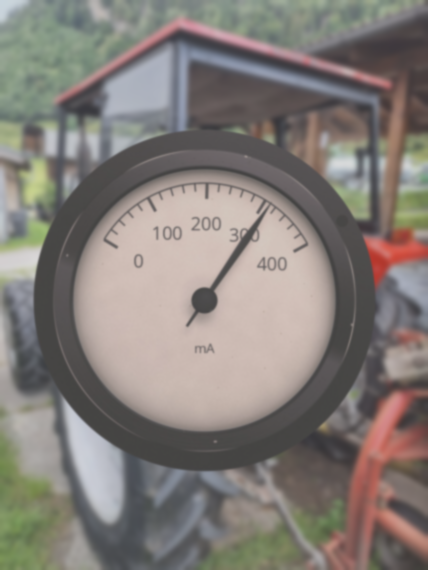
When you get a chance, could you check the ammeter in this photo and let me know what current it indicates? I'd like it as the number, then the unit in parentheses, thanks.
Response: 310 (mA)
